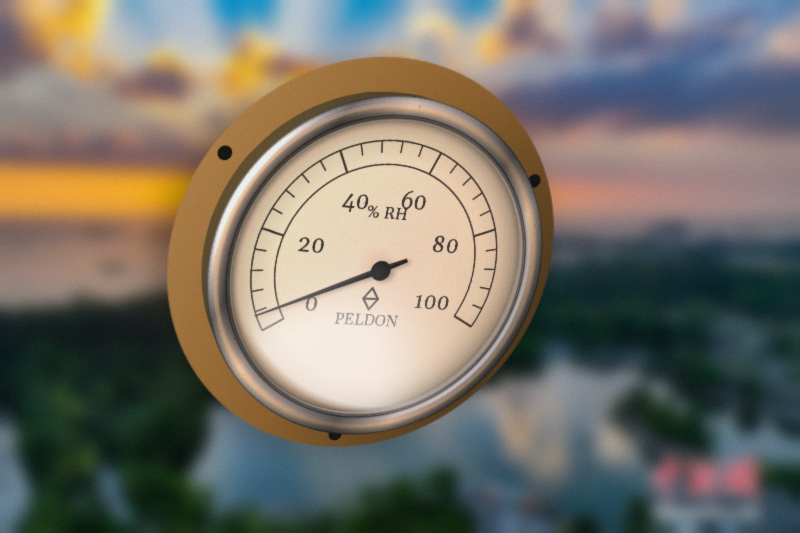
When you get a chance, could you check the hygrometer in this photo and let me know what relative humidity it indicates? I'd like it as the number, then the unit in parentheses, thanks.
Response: 4 (%)
